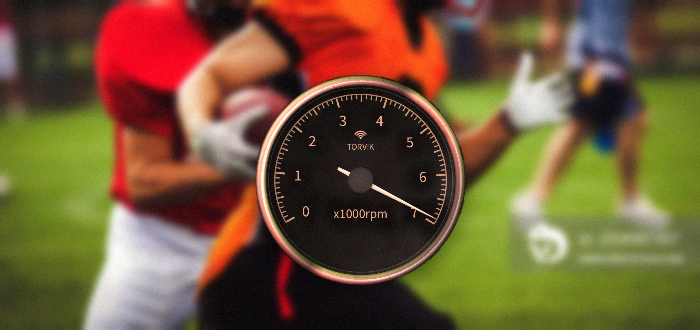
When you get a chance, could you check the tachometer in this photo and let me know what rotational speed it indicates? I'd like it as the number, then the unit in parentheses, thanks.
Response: 6900 (rpm)
